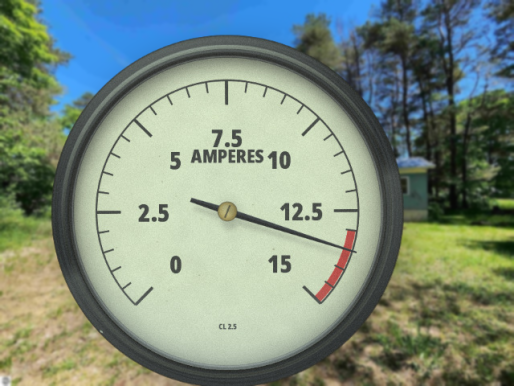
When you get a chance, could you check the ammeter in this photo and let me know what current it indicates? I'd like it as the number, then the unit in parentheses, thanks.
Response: 13.5 (A)
